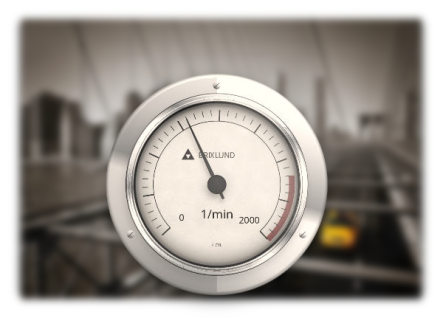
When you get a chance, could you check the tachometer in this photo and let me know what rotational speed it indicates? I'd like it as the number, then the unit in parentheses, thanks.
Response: 800 (rpm)
